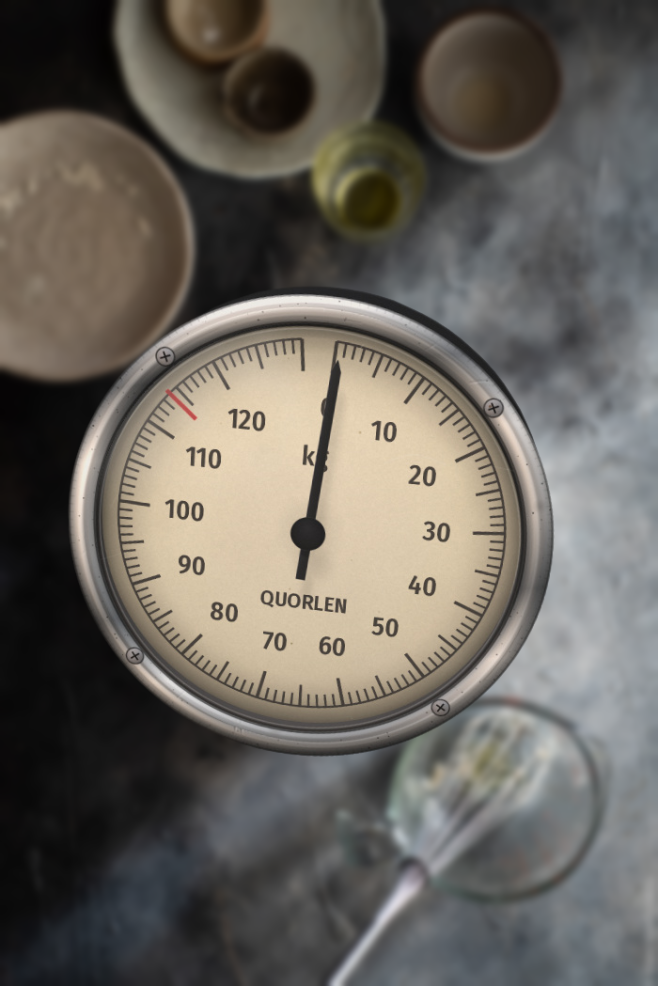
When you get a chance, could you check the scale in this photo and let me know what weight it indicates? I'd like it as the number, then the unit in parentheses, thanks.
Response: 0.5 (kg)
